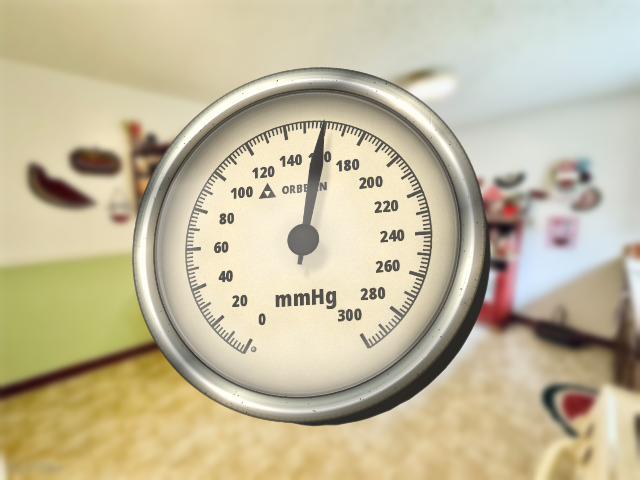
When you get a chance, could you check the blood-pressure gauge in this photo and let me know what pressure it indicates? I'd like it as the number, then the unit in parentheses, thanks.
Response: 160 (mmHg)
